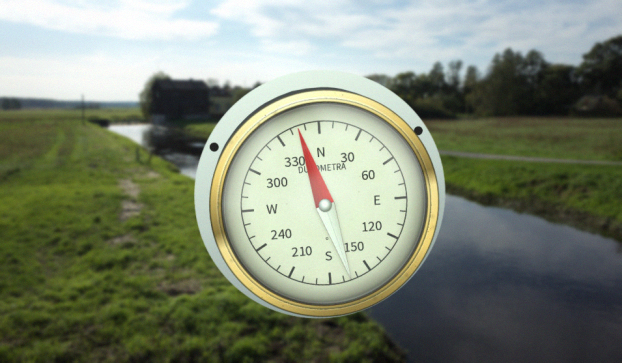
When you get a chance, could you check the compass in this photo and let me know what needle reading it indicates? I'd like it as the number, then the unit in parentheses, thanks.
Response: 345 (°)
